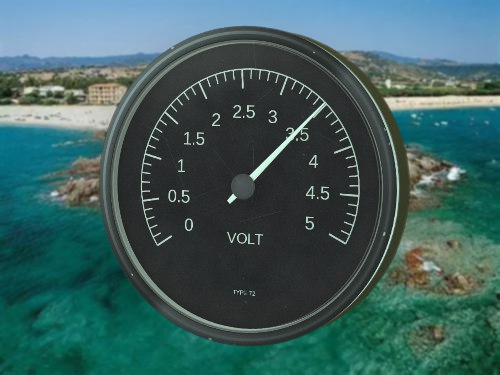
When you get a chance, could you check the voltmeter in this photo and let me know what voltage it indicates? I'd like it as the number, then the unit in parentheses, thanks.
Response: 3.5 (V)
